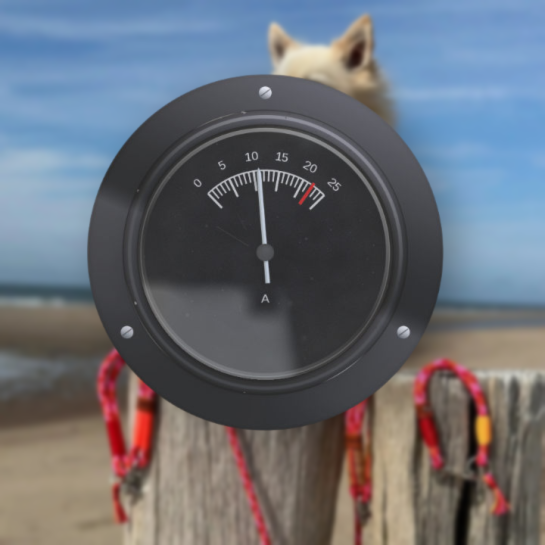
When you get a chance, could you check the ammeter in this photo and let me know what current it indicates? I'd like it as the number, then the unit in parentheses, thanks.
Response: 11 (A)
